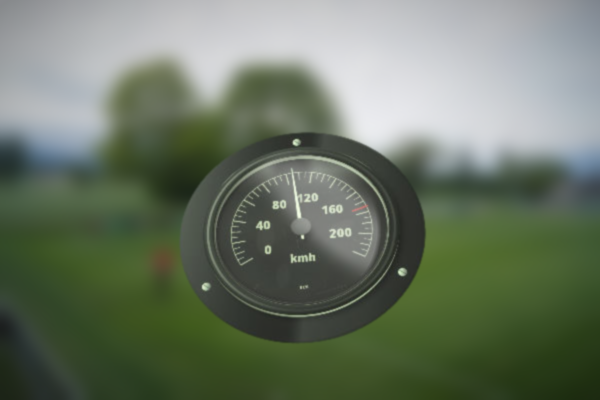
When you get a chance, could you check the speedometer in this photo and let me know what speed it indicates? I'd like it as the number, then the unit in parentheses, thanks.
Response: 105 (km/h)
